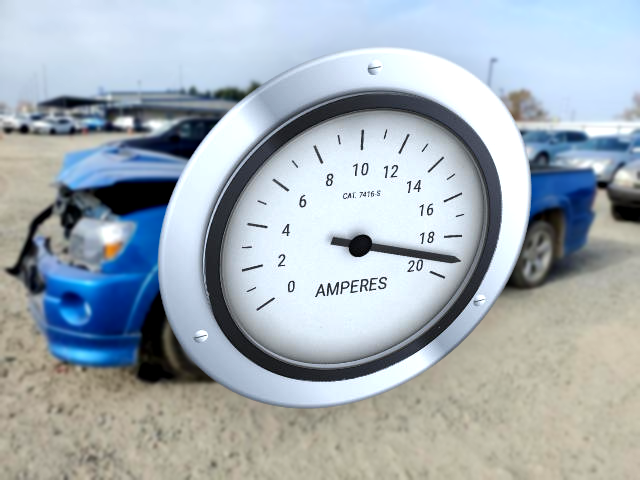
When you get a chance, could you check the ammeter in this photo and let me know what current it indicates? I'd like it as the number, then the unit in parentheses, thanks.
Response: 19 (A)
